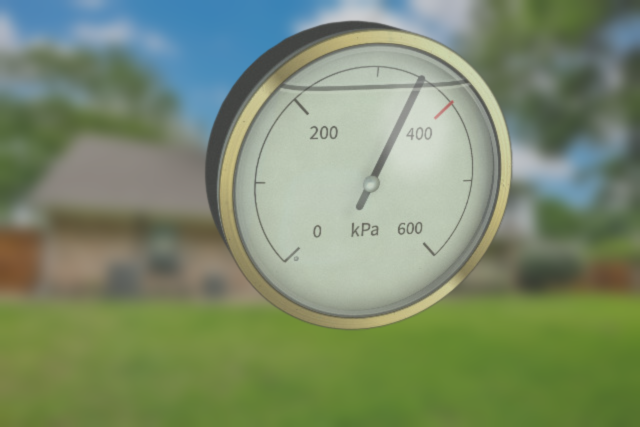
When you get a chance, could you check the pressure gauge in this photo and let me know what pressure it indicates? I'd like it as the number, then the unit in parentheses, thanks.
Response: 350 (kPa)
